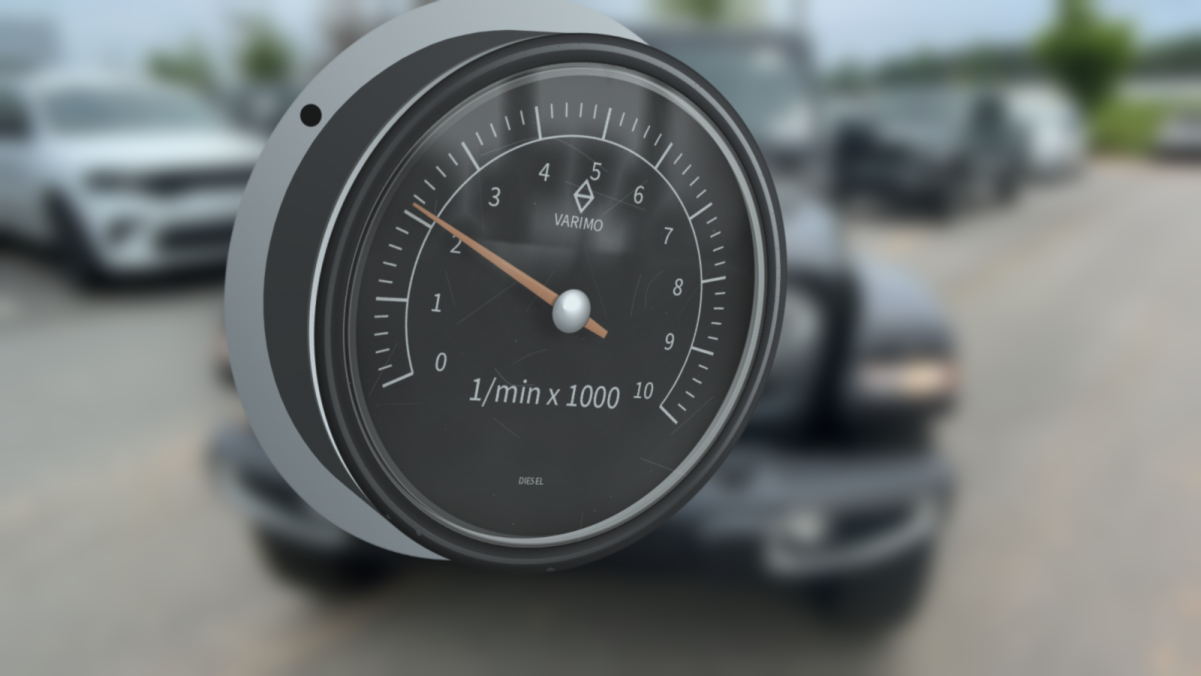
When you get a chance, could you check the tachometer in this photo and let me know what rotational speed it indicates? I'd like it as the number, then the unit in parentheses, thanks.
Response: 2100 (rpm)
